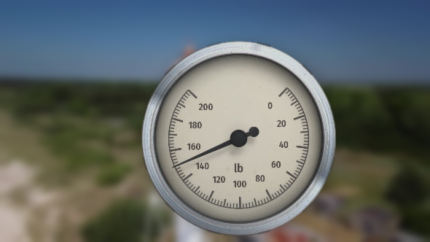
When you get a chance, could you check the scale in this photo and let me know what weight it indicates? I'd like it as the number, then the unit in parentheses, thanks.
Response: 150 (lb)
